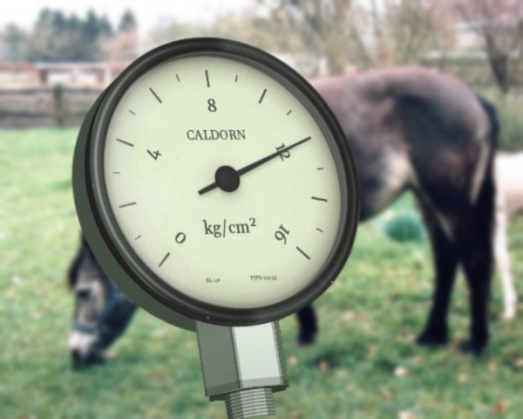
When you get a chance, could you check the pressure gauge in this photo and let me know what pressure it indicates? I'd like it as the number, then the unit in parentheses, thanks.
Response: 12 (kg/cm²)
